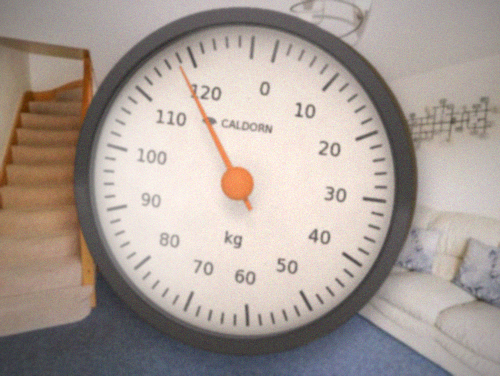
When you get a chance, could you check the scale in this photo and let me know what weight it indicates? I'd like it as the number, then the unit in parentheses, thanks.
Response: 118 (kg)
